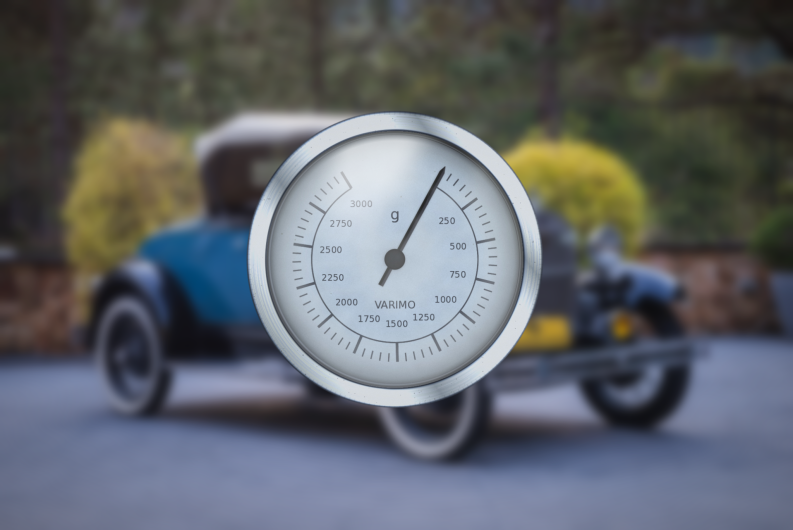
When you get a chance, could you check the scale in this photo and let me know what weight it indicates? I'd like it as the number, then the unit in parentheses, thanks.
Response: 0 (g)
